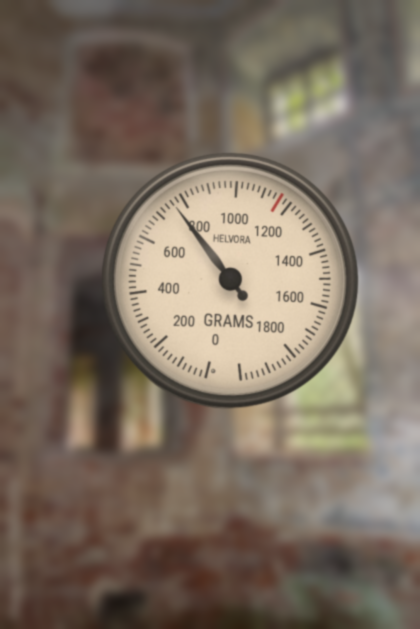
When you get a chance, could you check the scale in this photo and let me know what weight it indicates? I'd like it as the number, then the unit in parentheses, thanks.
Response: 760 (g)
